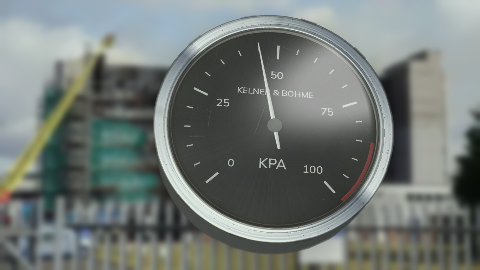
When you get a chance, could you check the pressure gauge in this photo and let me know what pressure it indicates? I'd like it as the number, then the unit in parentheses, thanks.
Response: 45 (kPa)
